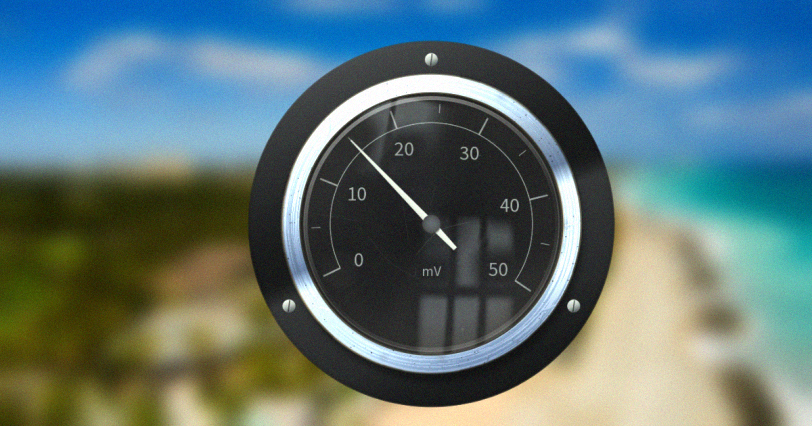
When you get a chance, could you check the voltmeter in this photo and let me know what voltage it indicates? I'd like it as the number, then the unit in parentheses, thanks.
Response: 15 (mV)
